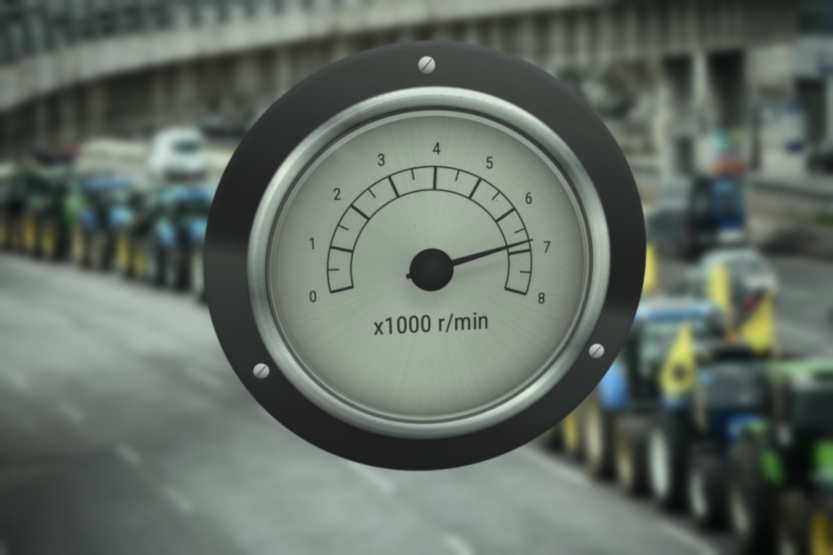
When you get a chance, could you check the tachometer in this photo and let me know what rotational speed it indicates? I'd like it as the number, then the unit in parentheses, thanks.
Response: 6750 (rpm)
